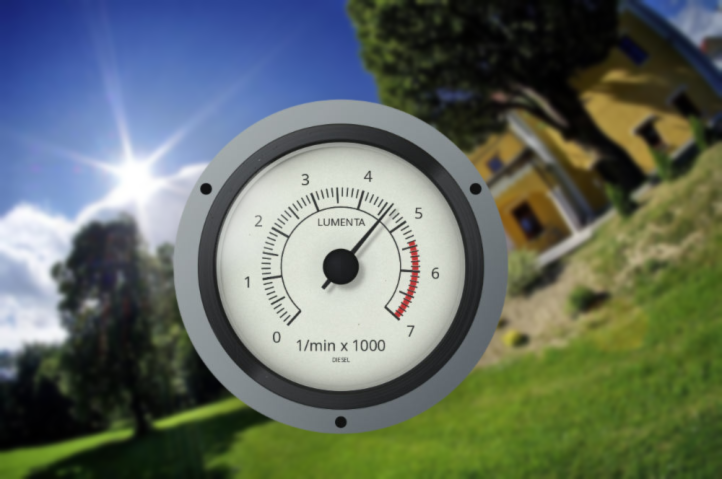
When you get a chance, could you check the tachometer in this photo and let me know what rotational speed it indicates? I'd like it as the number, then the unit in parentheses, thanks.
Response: 4600 (rpm)
